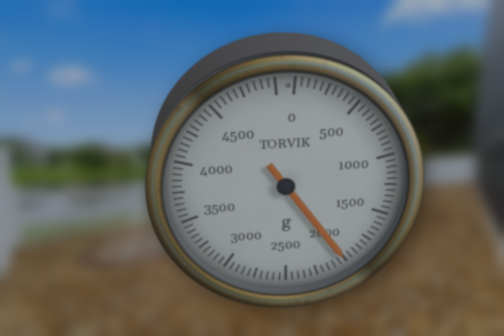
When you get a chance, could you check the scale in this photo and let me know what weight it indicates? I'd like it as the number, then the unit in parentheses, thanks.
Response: 2000 (g)
